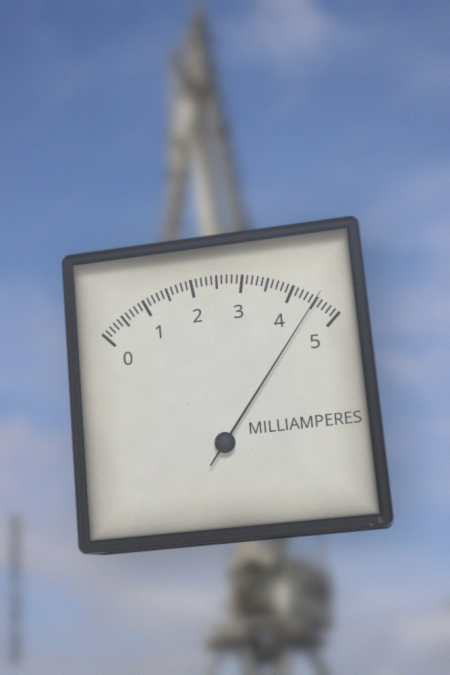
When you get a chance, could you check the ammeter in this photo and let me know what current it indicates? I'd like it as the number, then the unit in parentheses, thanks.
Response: 4.5 (mA)
